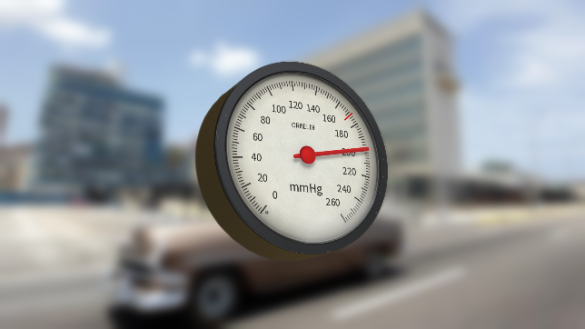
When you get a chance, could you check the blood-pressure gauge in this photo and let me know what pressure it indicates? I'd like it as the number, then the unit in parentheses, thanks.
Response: 200 (mmHg)
